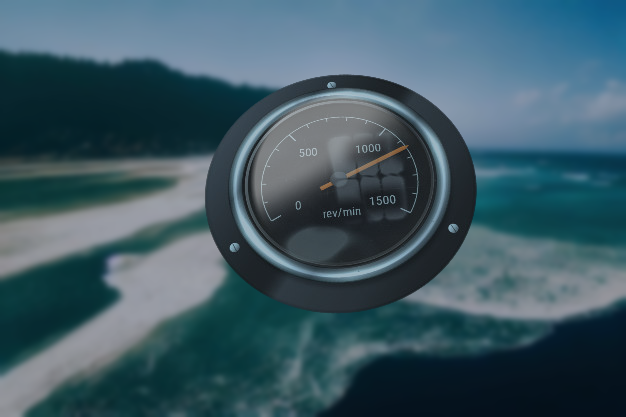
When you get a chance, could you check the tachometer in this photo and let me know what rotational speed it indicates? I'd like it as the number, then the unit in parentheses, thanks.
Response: 1150 (rpm)
